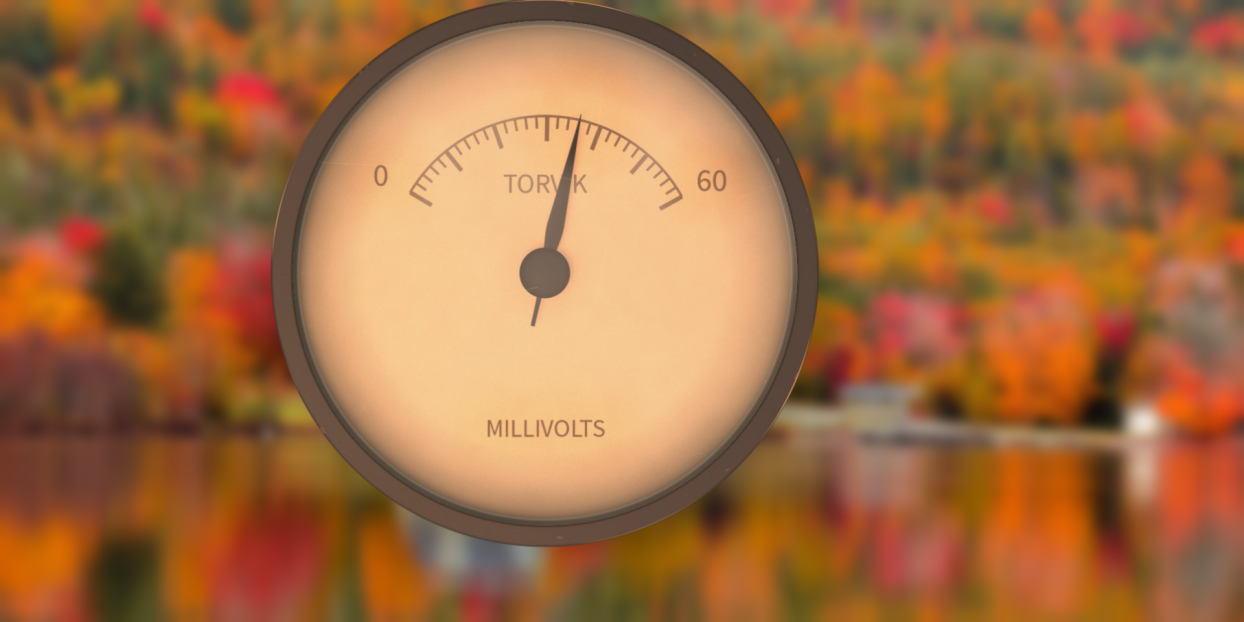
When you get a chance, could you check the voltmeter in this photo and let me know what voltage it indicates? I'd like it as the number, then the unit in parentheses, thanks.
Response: 36 (mV)
